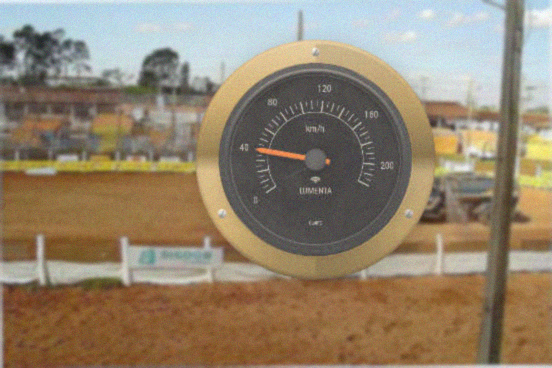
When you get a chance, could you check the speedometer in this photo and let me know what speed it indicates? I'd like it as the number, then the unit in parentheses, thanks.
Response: 40 (km/h)
